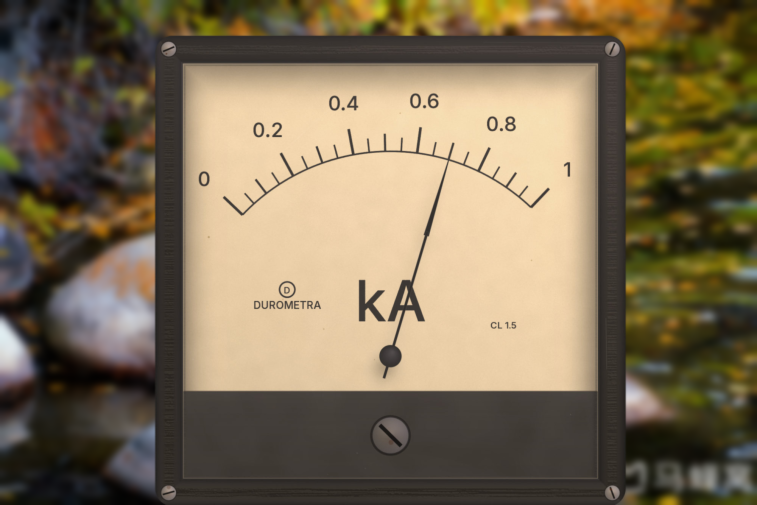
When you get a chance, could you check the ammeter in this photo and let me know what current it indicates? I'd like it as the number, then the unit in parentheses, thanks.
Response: 0.7 (kA)
